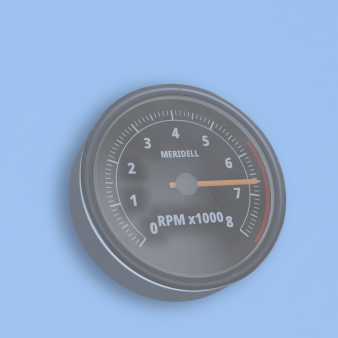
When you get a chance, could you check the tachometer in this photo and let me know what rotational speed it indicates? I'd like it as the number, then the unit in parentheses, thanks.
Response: 6700 (rpm)
